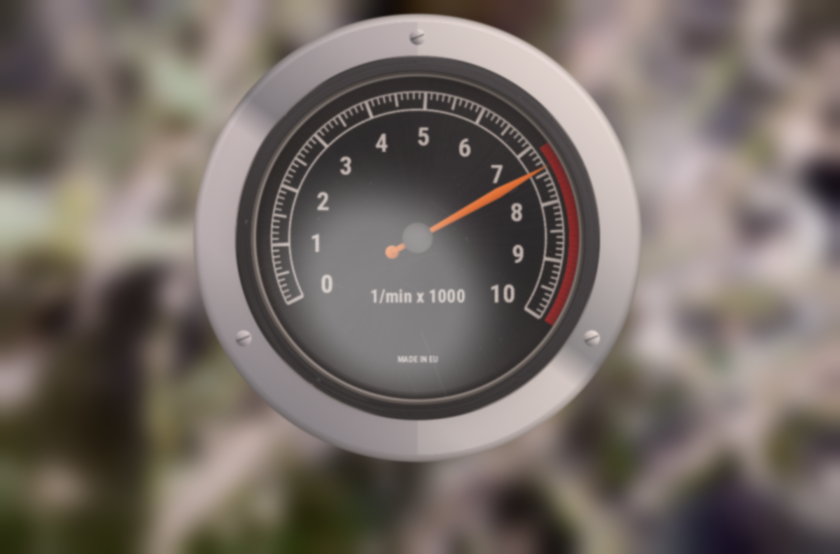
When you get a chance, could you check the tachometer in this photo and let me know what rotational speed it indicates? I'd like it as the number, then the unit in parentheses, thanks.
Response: 7400 (rpm)
